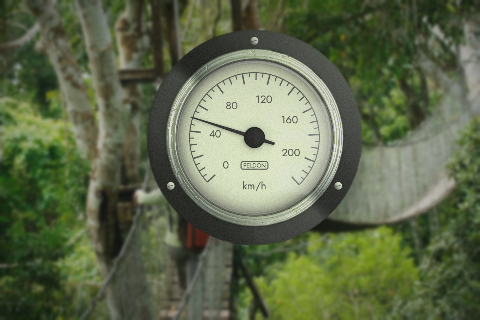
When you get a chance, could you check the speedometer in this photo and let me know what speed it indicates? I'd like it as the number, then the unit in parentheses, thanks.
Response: 50 (km/h)
